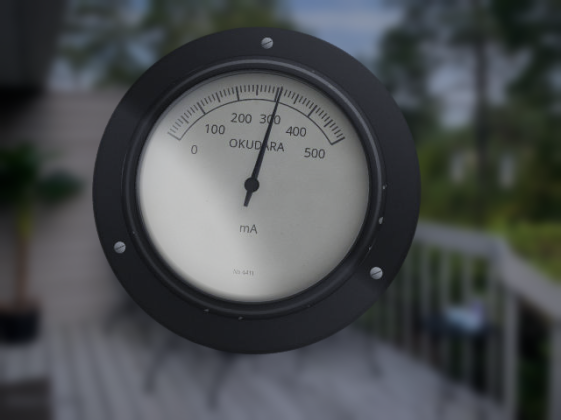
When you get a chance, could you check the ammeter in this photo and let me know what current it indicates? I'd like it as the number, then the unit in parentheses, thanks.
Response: 310 (mA)
